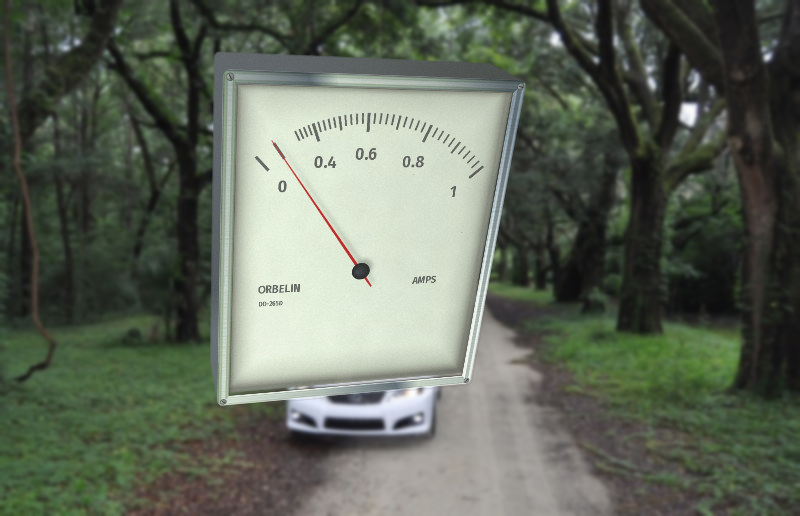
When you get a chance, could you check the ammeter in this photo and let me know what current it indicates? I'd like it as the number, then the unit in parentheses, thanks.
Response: 0.2 (A)
